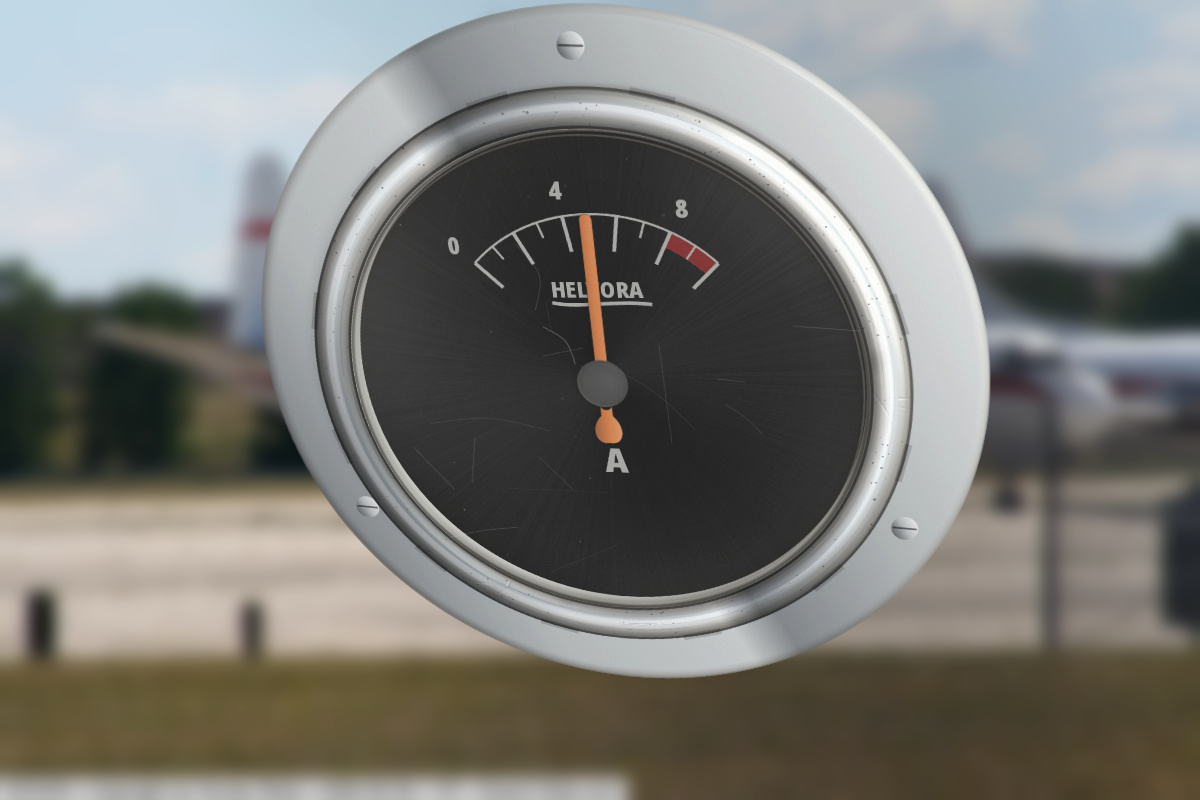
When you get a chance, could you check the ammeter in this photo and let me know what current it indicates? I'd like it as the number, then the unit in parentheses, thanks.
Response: 5 (A)
